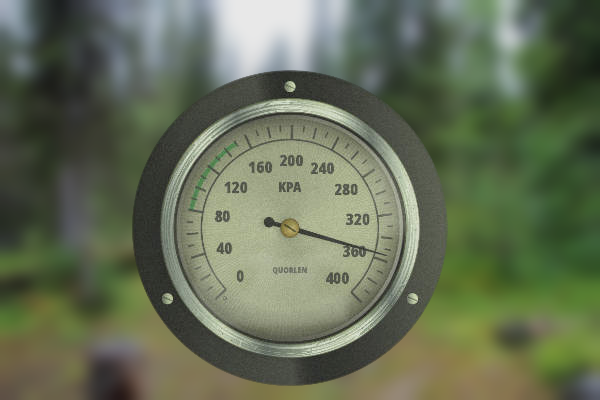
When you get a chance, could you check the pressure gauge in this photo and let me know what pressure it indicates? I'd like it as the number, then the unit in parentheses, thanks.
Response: 355 (kPa)
